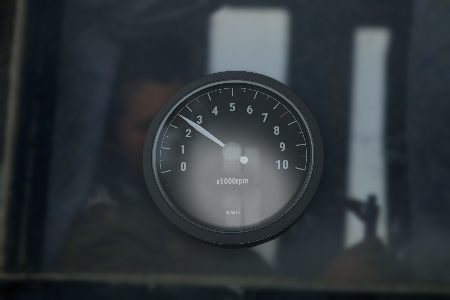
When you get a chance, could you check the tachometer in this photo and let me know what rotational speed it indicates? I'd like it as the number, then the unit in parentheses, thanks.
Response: 2500 (rpm)
